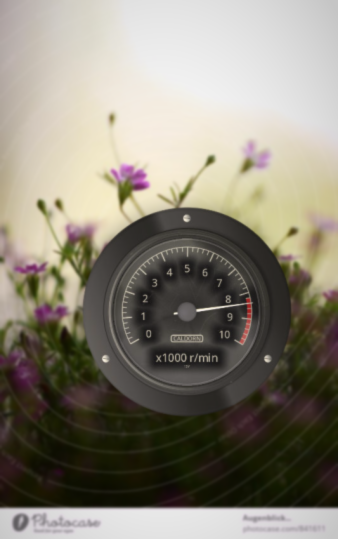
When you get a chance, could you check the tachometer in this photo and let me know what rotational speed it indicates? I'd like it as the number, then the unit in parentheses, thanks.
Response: 8400 (rpm)
